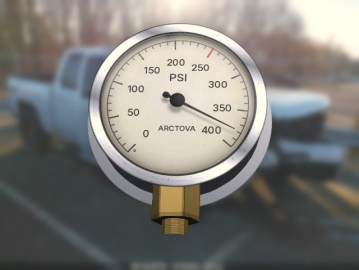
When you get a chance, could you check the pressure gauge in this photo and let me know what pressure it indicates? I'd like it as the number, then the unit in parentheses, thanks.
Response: 380 (psi)
